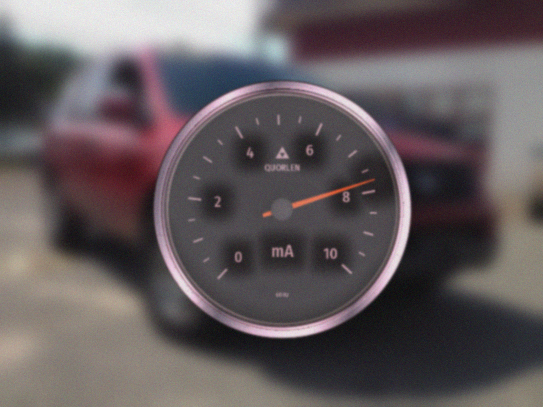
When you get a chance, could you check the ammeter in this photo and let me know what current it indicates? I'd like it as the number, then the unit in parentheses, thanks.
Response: 7.75 (mA)
